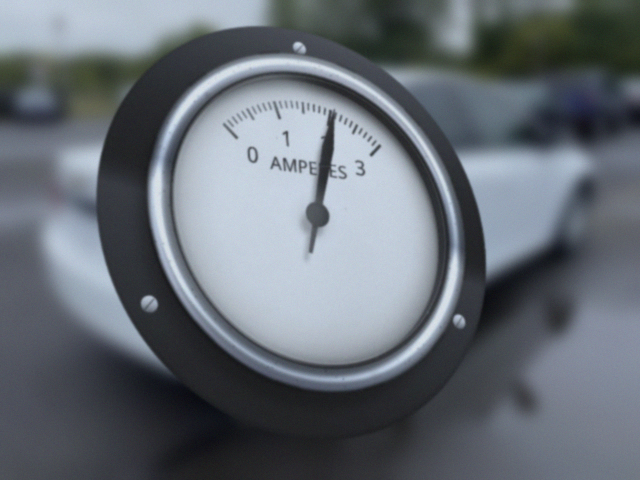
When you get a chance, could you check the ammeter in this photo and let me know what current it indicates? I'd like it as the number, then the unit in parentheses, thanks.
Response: 2 (A)
